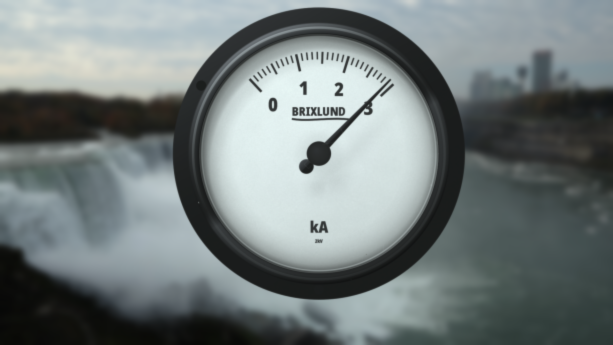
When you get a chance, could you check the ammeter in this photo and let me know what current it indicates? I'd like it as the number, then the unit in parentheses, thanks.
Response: 2.9 (kA)
